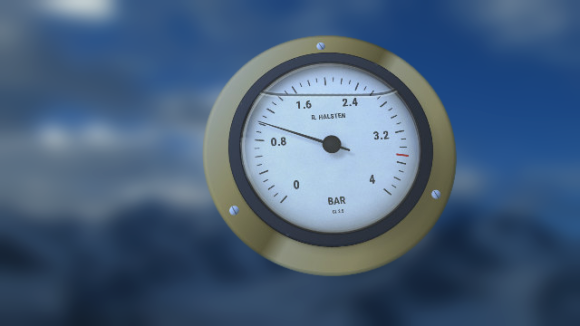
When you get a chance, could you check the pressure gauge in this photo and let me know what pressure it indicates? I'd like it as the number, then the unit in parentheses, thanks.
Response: 1 (bar)
